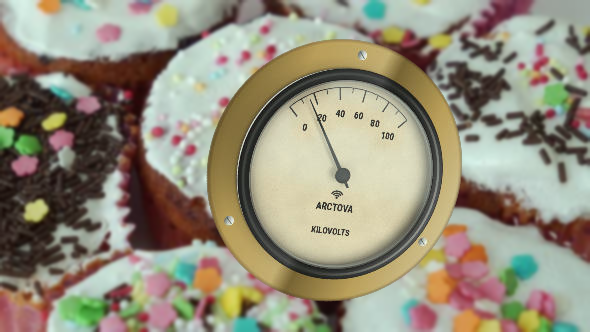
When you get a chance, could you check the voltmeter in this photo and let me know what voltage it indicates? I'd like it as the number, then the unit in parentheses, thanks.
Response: 15 (kV)
